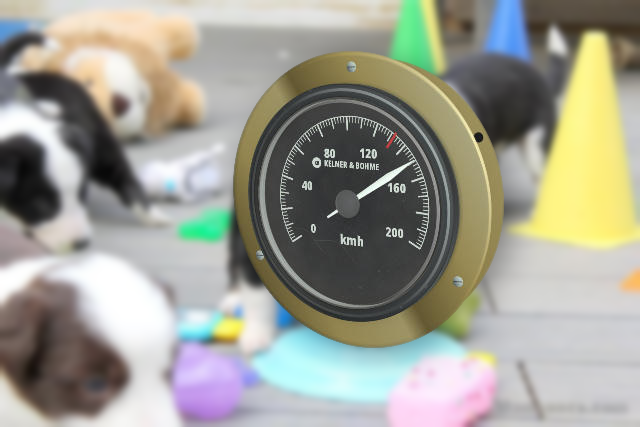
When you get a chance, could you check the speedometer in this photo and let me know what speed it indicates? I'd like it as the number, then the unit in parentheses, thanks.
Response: 150 (km/h)
